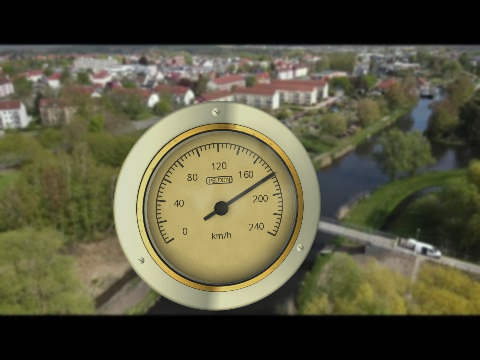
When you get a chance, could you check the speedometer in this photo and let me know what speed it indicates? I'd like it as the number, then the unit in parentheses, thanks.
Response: 180 (km/h)
